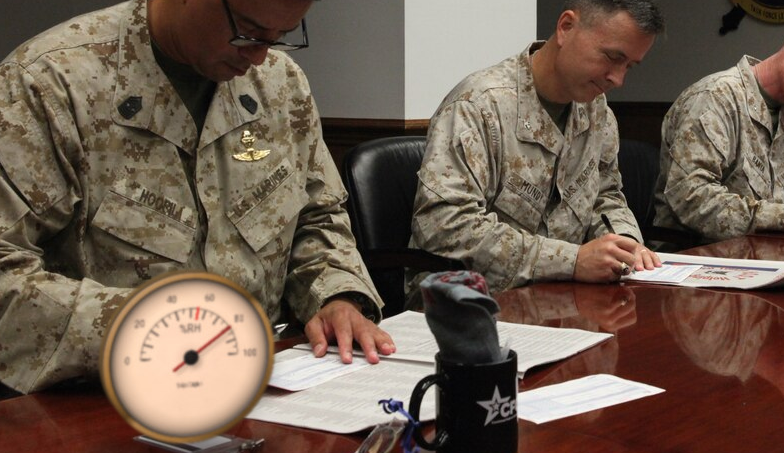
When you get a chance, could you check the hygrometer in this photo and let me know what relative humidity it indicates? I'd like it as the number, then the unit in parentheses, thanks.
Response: 80 (%)
